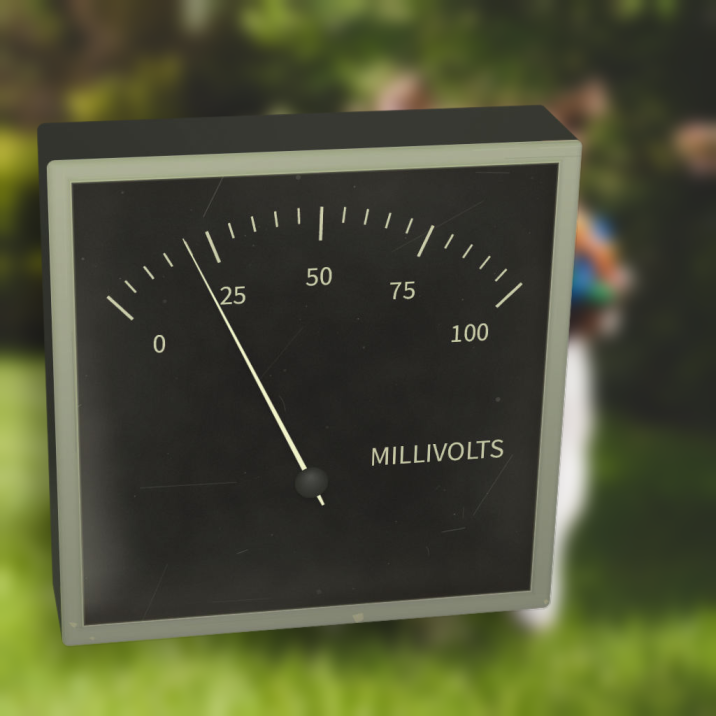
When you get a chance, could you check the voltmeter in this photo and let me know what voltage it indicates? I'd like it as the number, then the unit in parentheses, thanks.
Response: 20 (mV)
